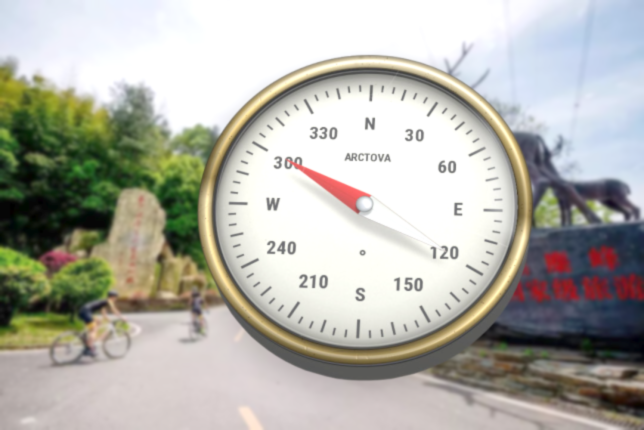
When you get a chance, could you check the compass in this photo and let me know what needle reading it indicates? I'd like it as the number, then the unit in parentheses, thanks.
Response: 300 (°)
